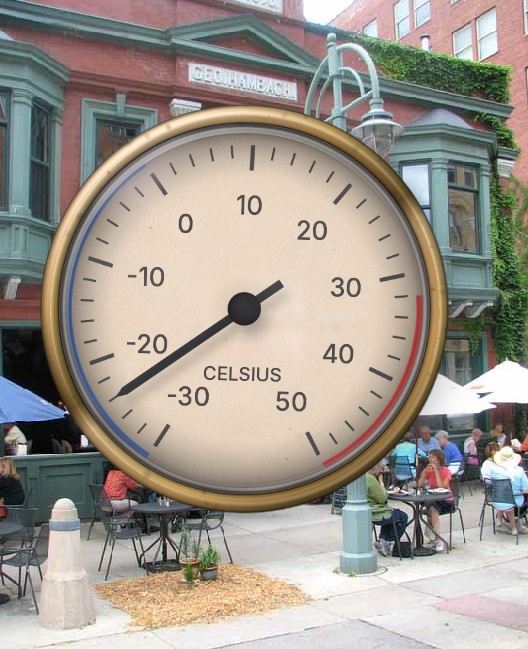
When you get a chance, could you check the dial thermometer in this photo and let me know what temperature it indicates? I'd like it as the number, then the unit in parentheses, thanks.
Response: -24 (°C)
